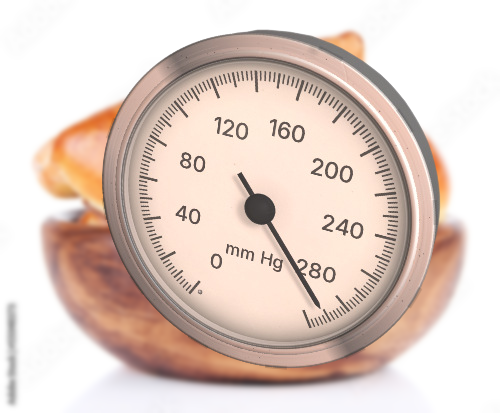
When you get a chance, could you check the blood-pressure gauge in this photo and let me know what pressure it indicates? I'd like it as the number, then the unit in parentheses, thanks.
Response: 290 (mmHg)
